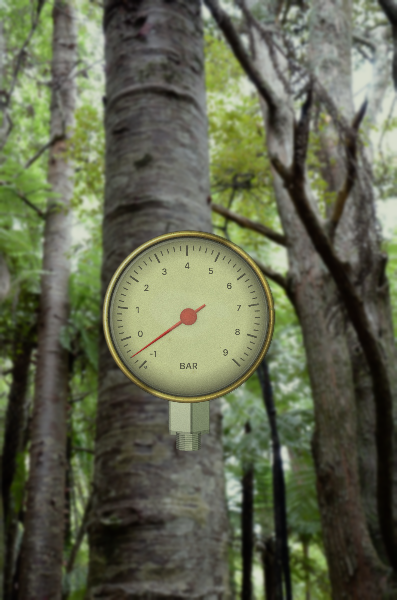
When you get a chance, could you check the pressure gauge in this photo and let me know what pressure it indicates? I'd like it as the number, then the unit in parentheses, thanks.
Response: -0.6 (bar)
